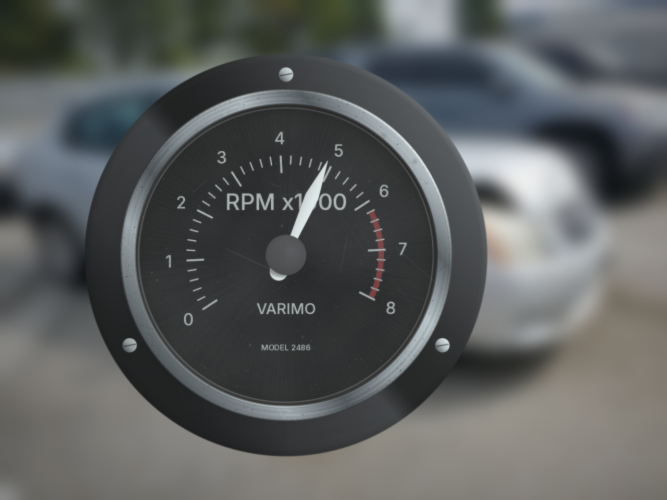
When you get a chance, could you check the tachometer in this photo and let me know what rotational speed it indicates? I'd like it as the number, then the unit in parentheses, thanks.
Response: 4900 (rpm)
